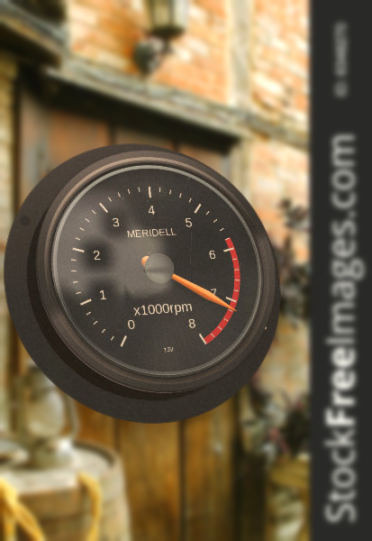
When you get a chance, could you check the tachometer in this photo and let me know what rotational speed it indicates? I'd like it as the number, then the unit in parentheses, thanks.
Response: 7200 (rpm)
